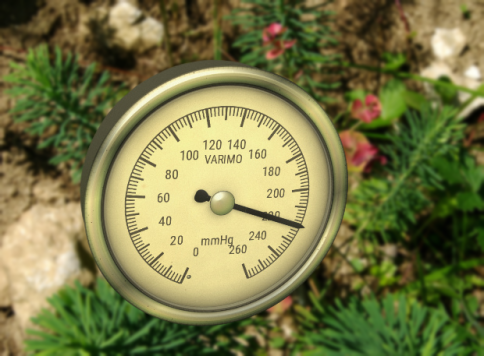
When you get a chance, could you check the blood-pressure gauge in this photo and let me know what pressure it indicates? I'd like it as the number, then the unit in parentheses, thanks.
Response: 220 (mmHg)
